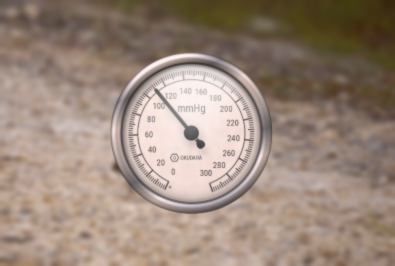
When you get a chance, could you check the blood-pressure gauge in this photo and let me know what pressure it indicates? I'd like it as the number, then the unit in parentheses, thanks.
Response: 110 (mmHg)
